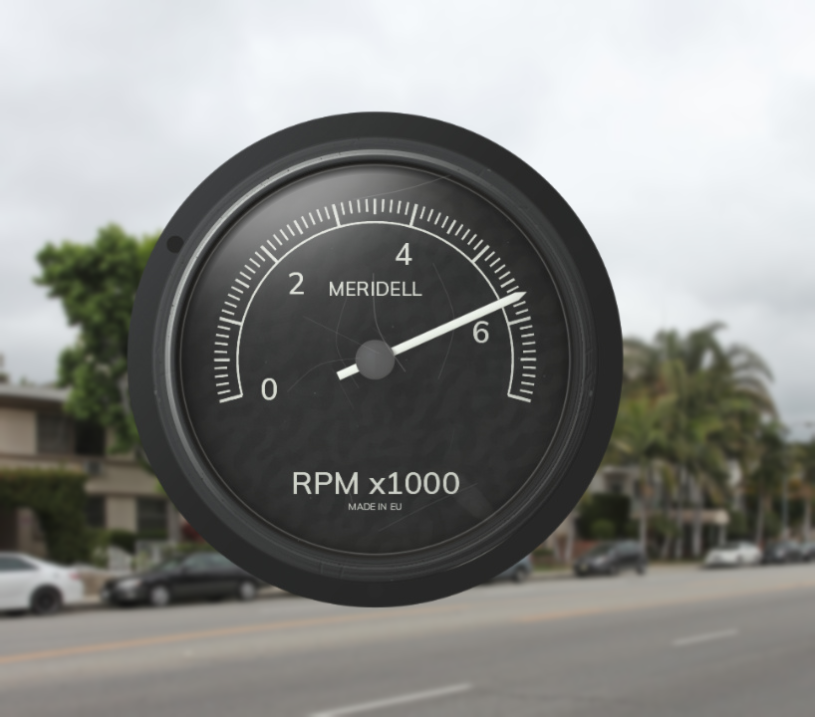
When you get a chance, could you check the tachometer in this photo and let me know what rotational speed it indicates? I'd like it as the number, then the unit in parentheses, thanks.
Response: 5700 (rpm)
